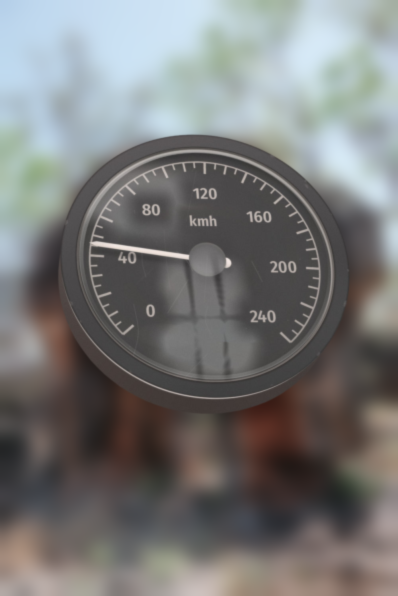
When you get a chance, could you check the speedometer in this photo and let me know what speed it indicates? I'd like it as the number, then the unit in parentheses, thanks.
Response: 45 (km/h)
